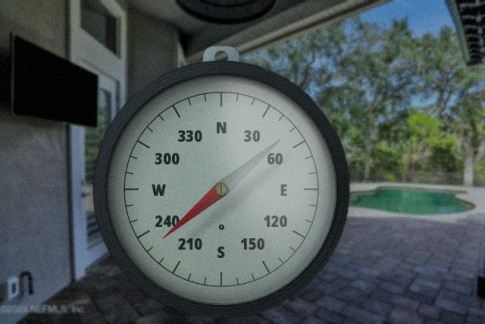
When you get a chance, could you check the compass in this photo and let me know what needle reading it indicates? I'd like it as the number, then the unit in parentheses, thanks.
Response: 230 (°)
